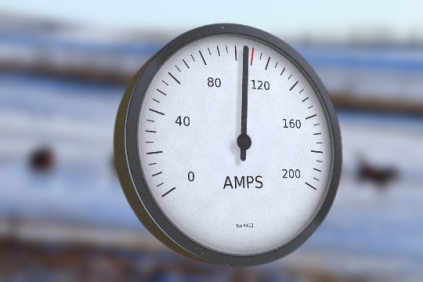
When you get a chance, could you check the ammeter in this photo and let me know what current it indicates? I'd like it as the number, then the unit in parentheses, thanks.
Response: 105 (A)
